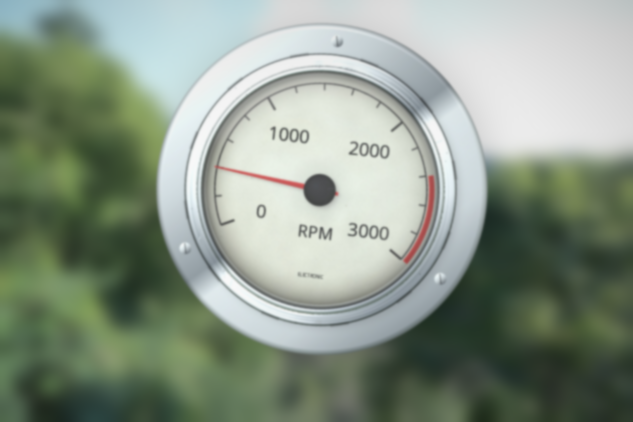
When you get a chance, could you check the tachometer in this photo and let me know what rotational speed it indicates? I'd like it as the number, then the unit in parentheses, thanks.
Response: 400 (rpm)
